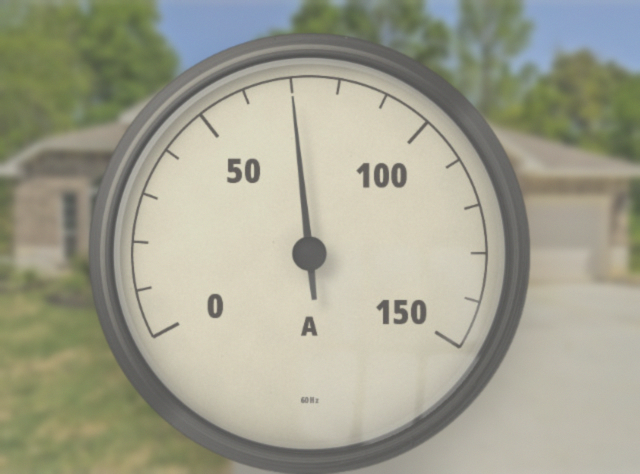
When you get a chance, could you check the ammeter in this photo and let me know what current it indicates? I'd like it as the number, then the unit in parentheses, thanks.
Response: 70 (A)
